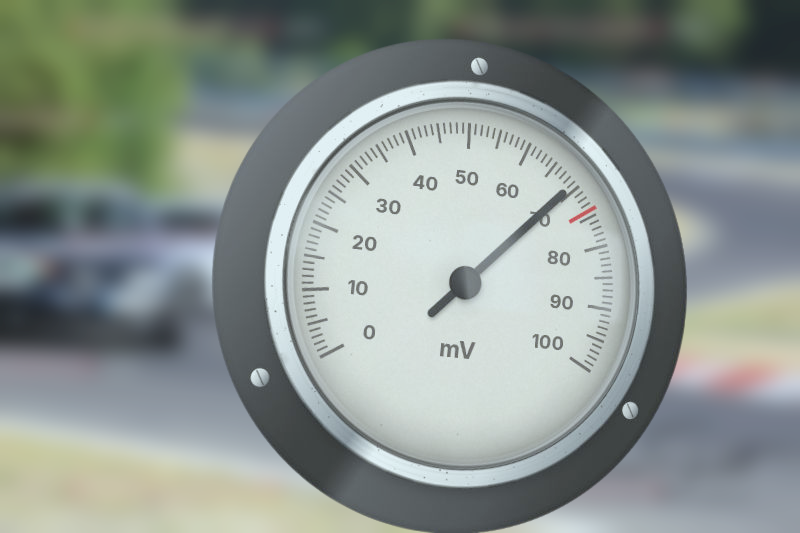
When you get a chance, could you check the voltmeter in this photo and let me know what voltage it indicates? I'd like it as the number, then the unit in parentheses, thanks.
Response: 69 (mV)
